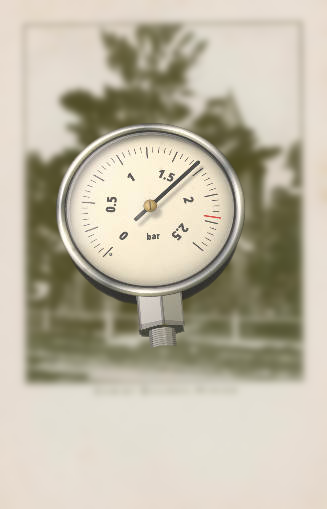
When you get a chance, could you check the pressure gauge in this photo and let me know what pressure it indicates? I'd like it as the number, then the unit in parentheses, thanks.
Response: 1.7 (bar)
